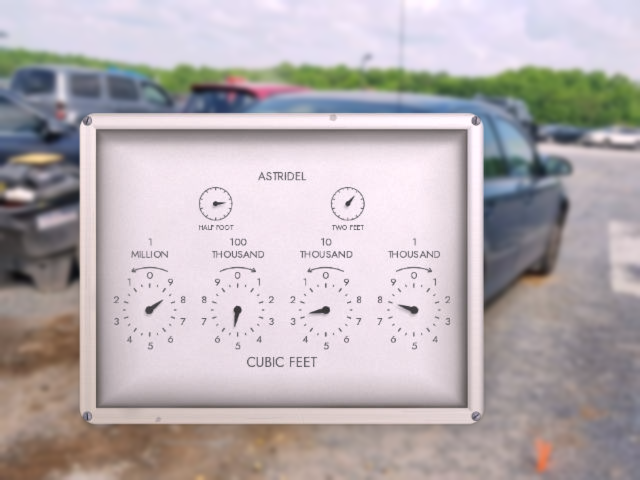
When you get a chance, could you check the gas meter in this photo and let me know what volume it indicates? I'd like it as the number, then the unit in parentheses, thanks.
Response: 852800 (ft³)
